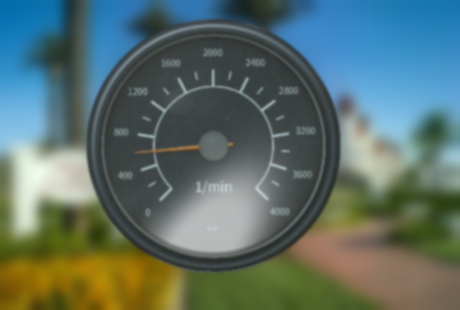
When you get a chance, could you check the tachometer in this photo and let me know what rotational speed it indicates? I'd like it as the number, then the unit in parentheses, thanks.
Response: 600 (rpm)
